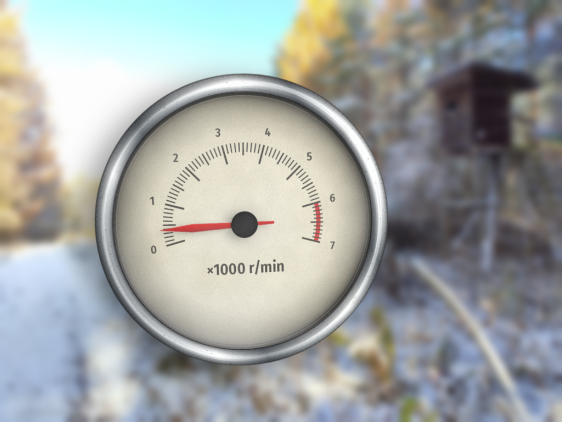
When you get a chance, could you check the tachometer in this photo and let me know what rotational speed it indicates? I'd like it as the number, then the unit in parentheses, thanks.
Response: 400 (rpm)
